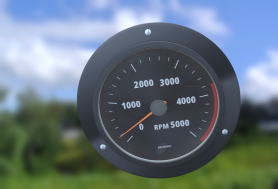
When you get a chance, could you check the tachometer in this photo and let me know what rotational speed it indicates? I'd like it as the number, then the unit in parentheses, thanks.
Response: 200 (rpm)
